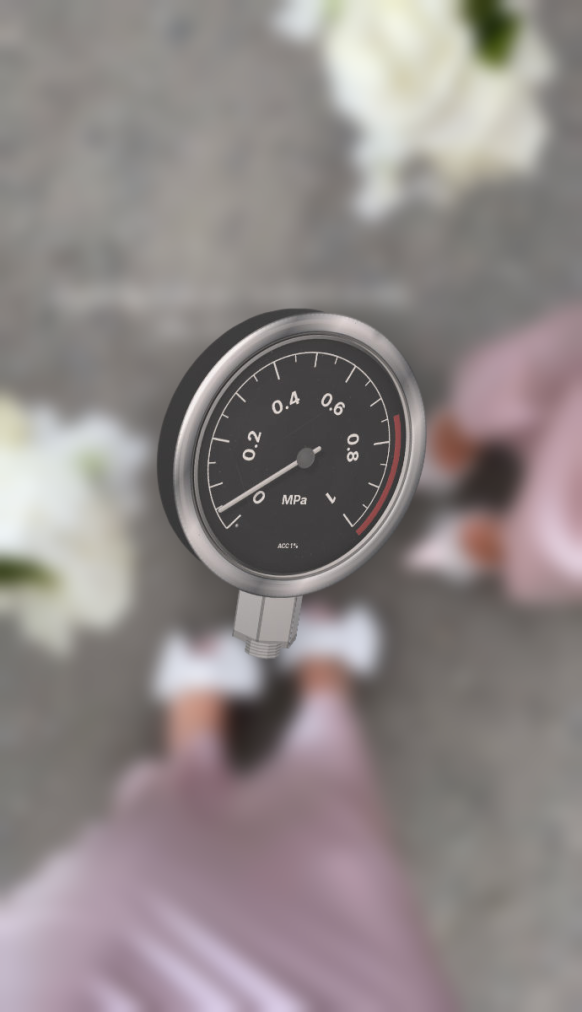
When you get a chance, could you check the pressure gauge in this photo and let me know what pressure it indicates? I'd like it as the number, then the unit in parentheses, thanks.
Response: 0.05 (MPa)
